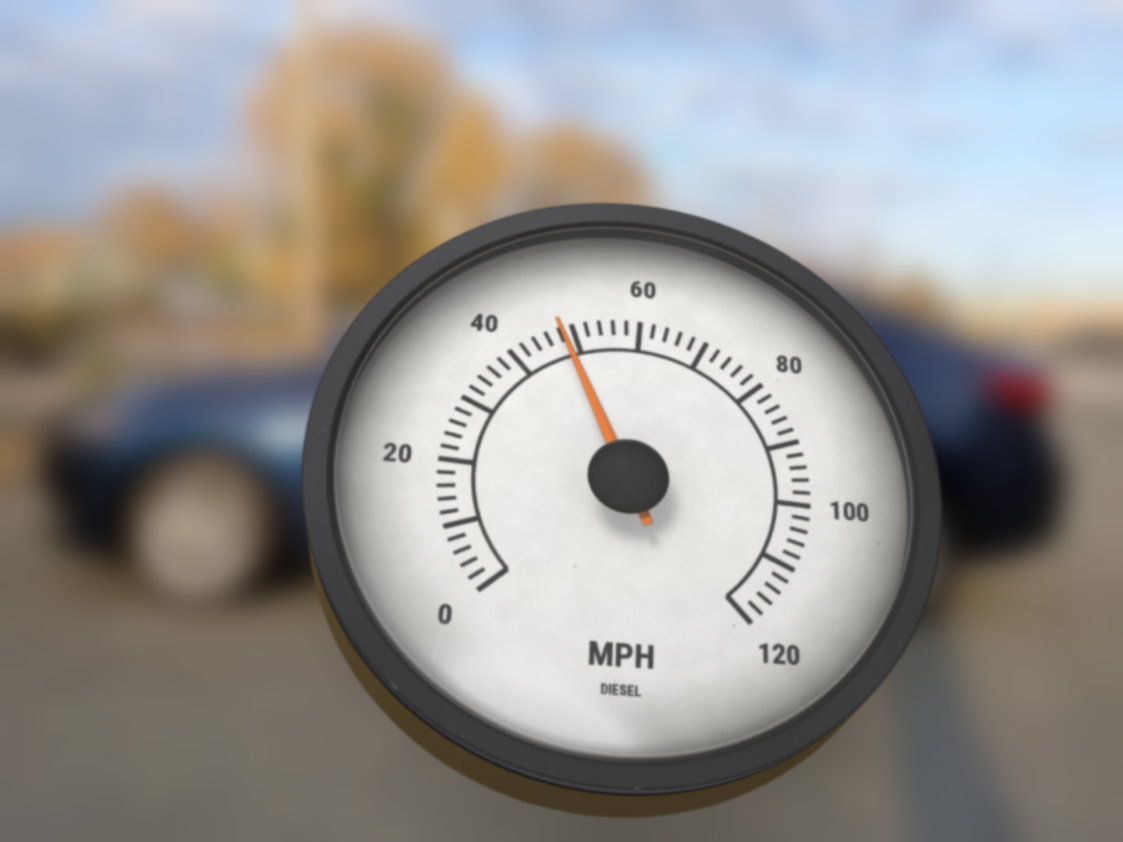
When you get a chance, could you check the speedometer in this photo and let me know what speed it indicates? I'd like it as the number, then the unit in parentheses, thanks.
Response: 48 (mph)
